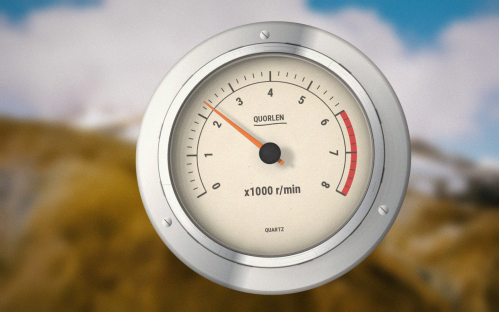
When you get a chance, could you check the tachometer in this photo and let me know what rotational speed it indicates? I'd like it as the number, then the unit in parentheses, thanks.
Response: 2300 (rpm)
